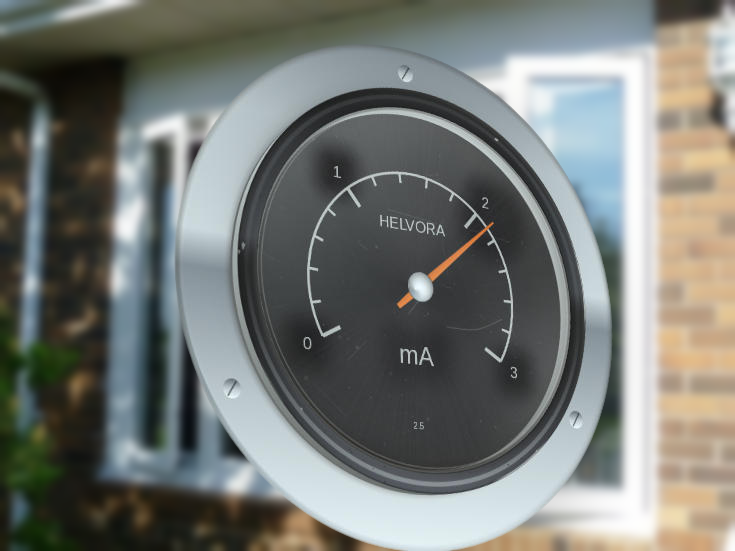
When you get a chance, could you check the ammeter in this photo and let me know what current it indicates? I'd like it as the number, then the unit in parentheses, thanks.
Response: 2.1 (mA)
